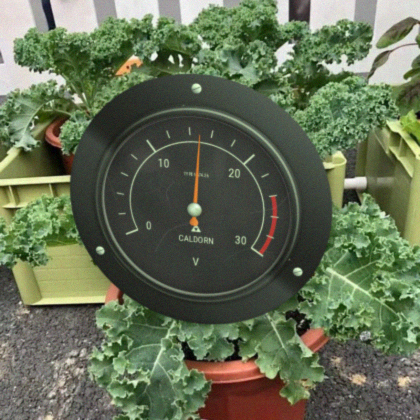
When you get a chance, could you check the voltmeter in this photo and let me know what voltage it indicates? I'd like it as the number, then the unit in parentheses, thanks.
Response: 15 (V)
